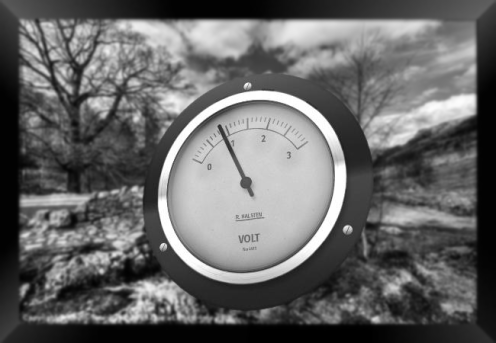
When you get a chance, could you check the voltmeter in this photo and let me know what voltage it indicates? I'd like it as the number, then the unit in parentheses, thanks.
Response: 0.9 (V)
